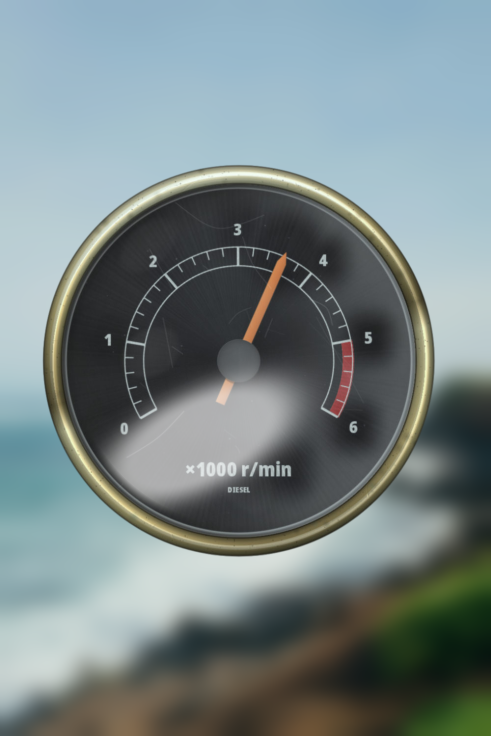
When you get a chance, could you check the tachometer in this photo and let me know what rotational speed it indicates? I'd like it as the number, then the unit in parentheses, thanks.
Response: 3600 (rpm)
